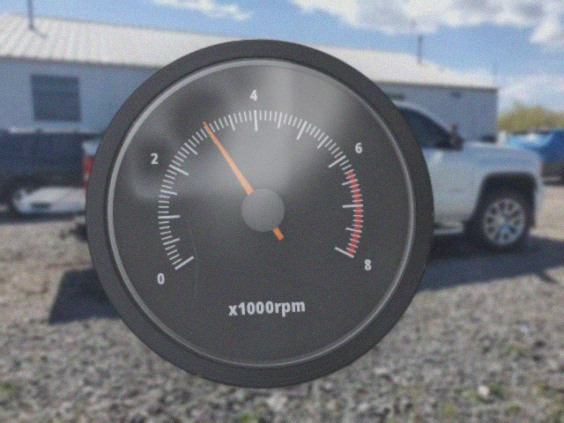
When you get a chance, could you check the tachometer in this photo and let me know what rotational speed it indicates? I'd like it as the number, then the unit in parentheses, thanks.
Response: 3000 (rpm)
